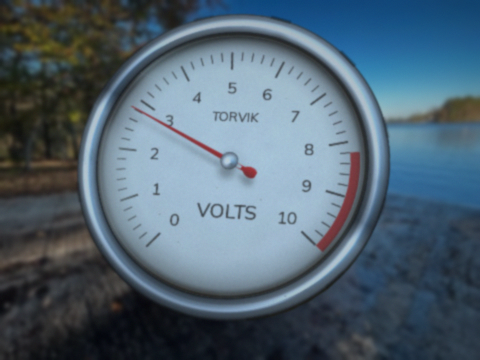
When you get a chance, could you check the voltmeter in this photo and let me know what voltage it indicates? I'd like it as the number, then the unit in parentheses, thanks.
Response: 2.8 (V)
